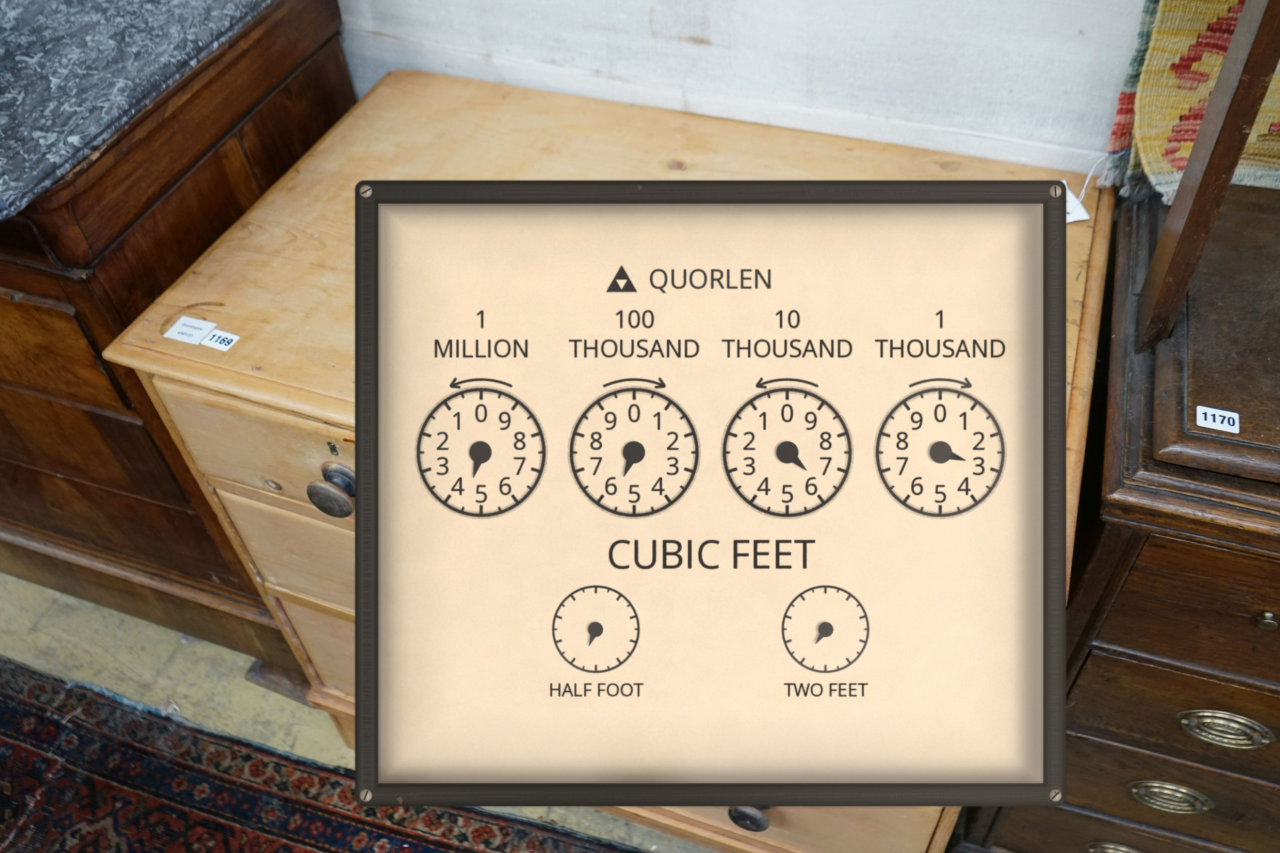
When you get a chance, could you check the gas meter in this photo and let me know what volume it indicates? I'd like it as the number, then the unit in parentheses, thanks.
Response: 456300 (ft³)
